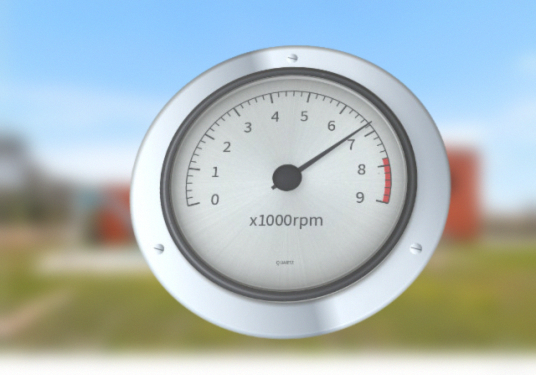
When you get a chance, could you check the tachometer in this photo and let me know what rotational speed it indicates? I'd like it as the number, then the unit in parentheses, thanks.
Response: 6800 (rpm)
